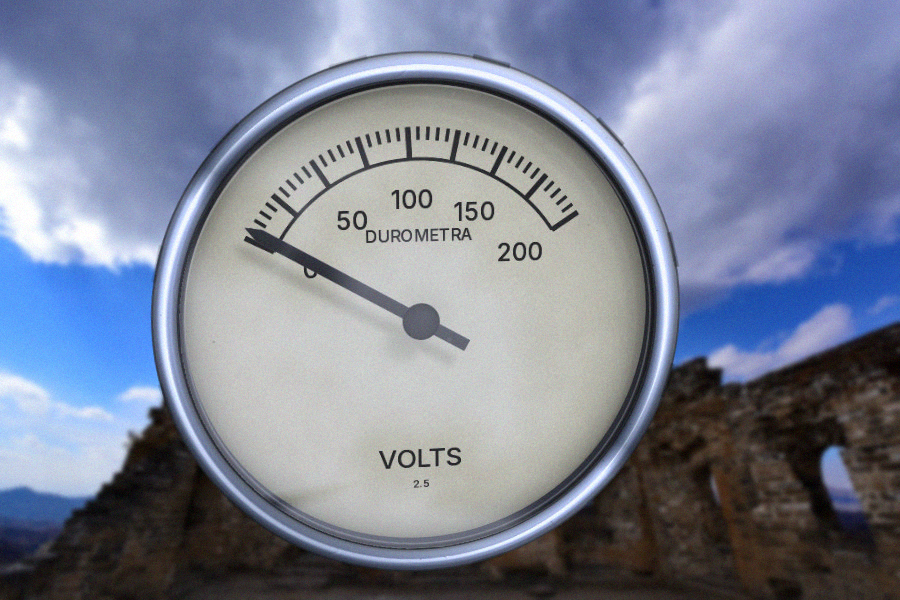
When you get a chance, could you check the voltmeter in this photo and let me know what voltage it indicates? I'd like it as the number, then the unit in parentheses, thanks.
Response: 5 (V)
